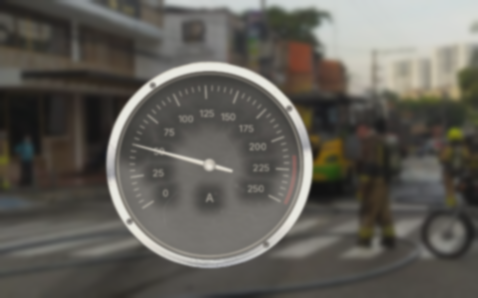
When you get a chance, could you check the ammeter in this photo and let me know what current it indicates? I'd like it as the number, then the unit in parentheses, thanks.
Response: 50 (A)
